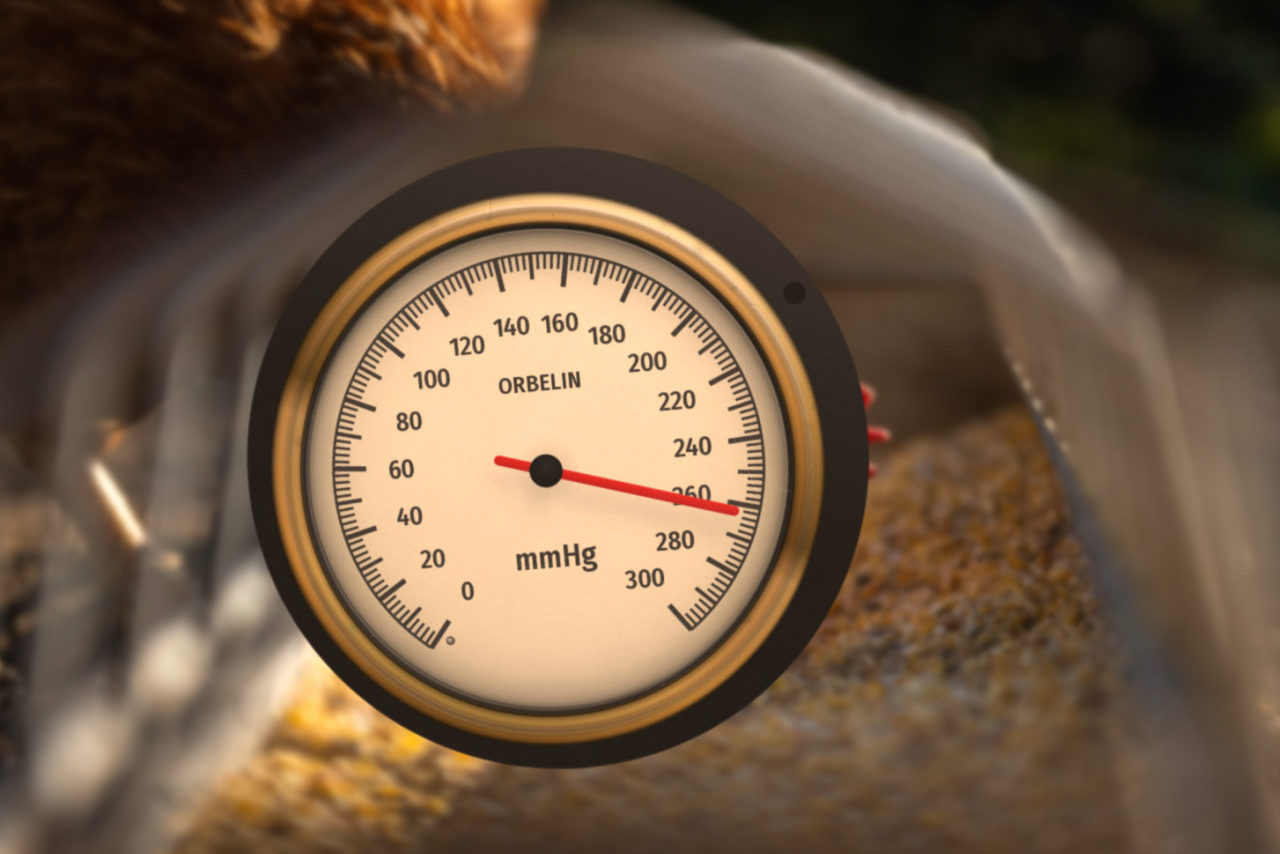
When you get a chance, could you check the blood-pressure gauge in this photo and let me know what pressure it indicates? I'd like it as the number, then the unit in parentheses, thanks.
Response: 262 (mmHg)
